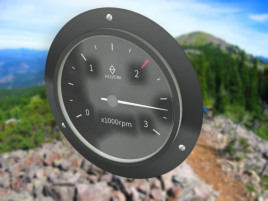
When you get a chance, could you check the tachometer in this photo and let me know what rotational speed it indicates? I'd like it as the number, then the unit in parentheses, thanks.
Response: 2625 (rpm)
